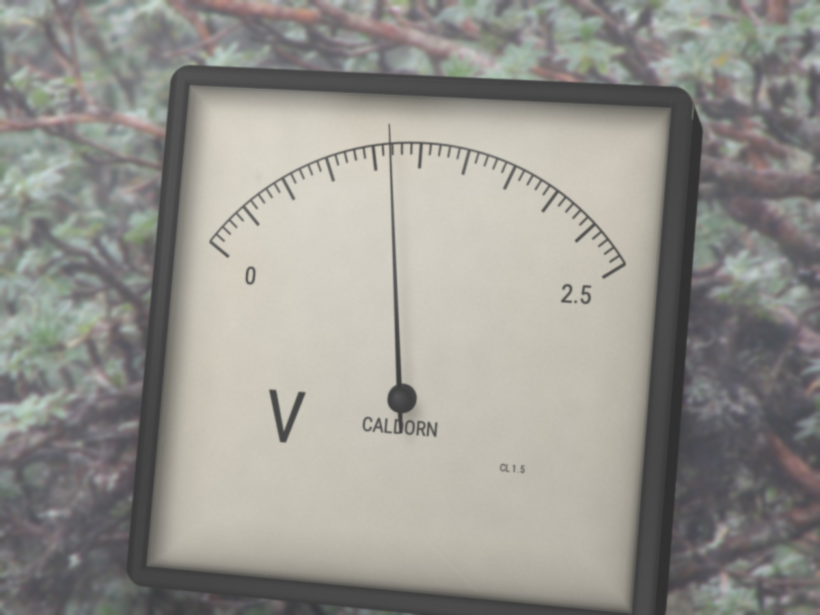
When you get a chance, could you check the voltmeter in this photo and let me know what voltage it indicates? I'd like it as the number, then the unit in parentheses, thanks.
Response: 1.1 (V)
